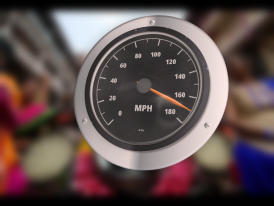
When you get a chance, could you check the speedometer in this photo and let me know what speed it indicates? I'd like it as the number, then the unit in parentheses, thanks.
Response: 170 (mph)
